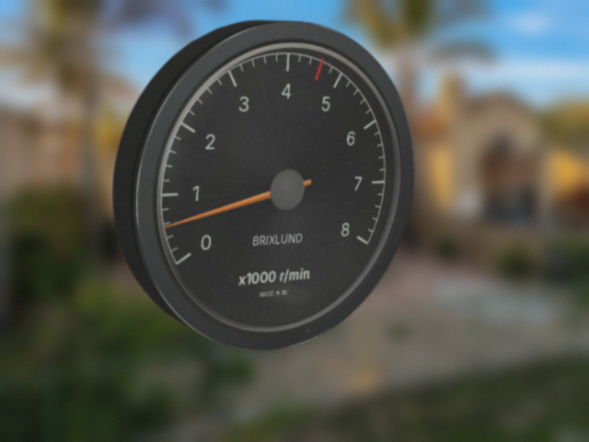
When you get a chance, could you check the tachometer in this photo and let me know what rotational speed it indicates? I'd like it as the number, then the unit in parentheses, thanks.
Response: 600 (rpm)
